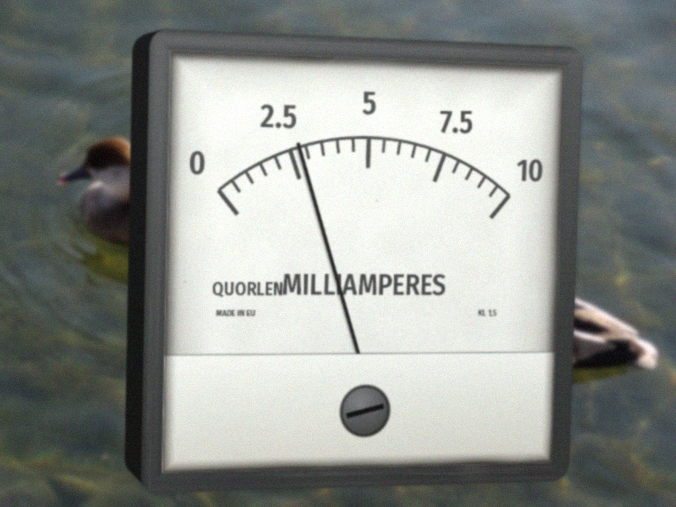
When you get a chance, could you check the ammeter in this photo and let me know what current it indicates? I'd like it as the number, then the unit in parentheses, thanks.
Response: 2.75 (mA)
